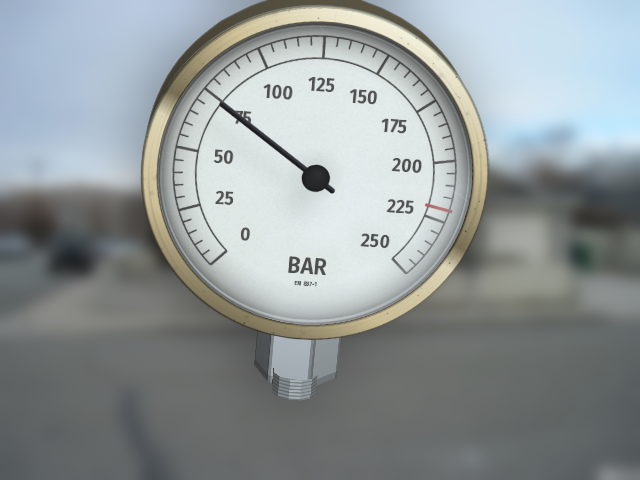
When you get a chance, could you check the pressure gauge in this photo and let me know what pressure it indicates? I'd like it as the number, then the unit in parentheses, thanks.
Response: 75 (bar)
